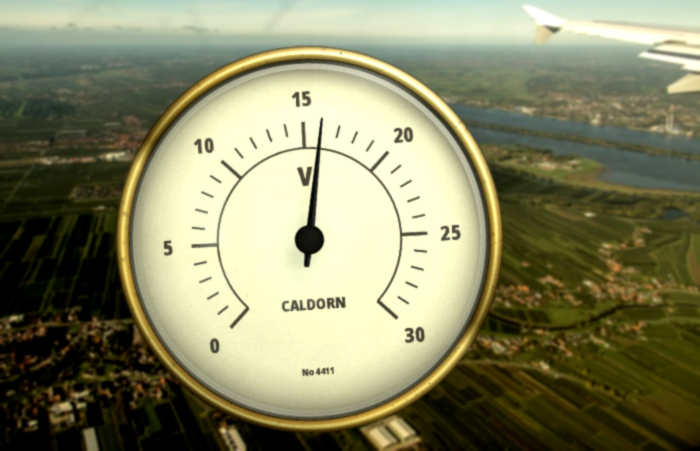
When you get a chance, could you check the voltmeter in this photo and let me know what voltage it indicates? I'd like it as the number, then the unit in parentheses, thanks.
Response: 16 (V)
